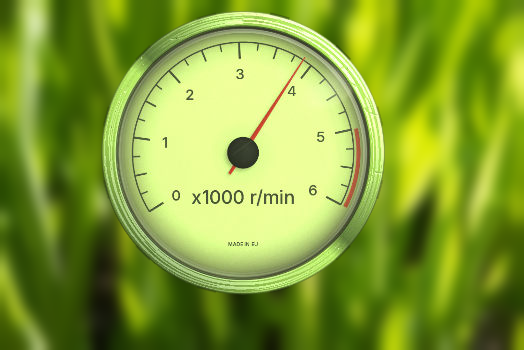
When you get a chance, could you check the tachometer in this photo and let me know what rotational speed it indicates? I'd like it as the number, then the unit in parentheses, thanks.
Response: 3875 (rpm)
